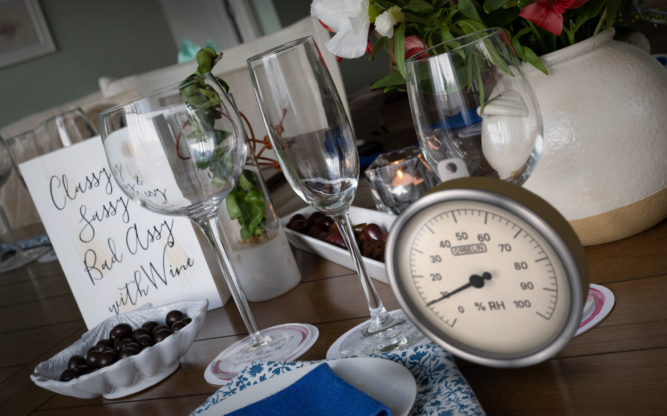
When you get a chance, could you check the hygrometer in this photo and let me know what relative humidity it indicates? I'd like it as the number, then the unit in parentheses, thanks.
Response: 10 (%)
